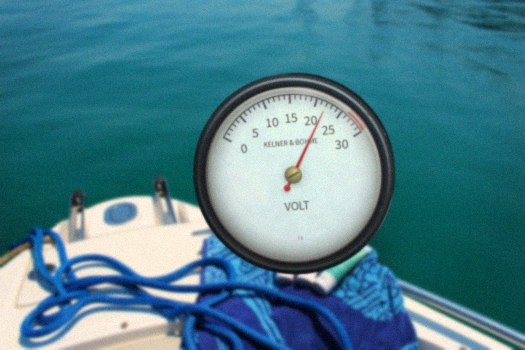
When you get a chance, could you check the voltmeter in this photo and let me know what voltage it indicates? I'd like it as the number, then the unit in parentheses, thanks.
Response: 22 (V)
